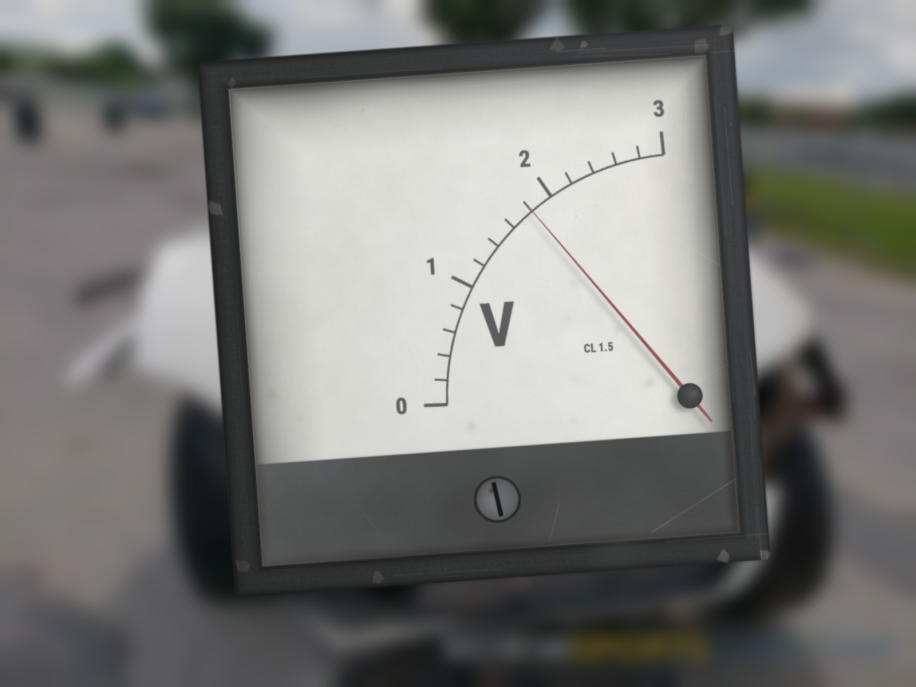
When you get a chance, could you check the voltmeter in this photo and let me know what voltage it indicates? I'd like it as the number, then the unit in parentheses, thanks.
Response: 1.8 (V)
